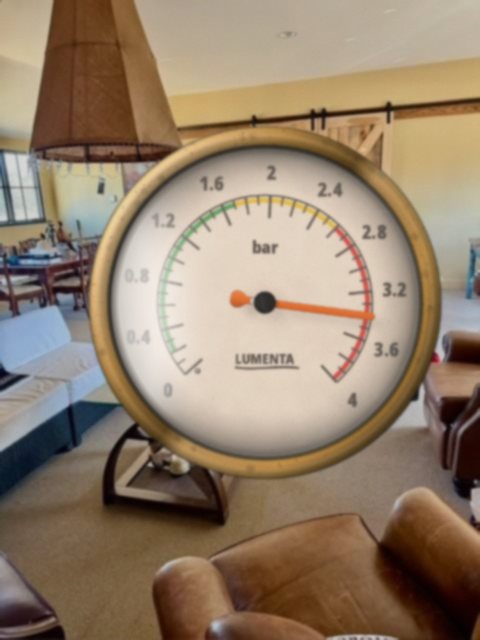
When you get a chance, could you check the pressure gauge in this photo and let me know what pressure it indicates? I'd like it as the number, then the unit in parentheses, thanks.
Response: 3.4 (bar)
